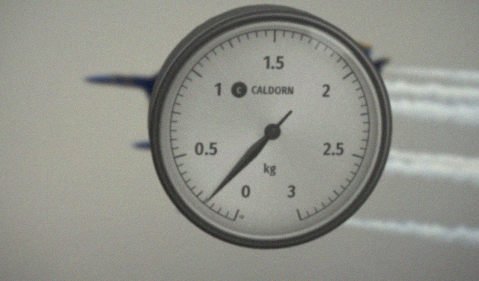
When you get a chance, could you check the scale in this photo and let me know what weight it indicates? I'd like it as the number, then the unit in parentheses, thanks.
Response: 0.2 (kg)
